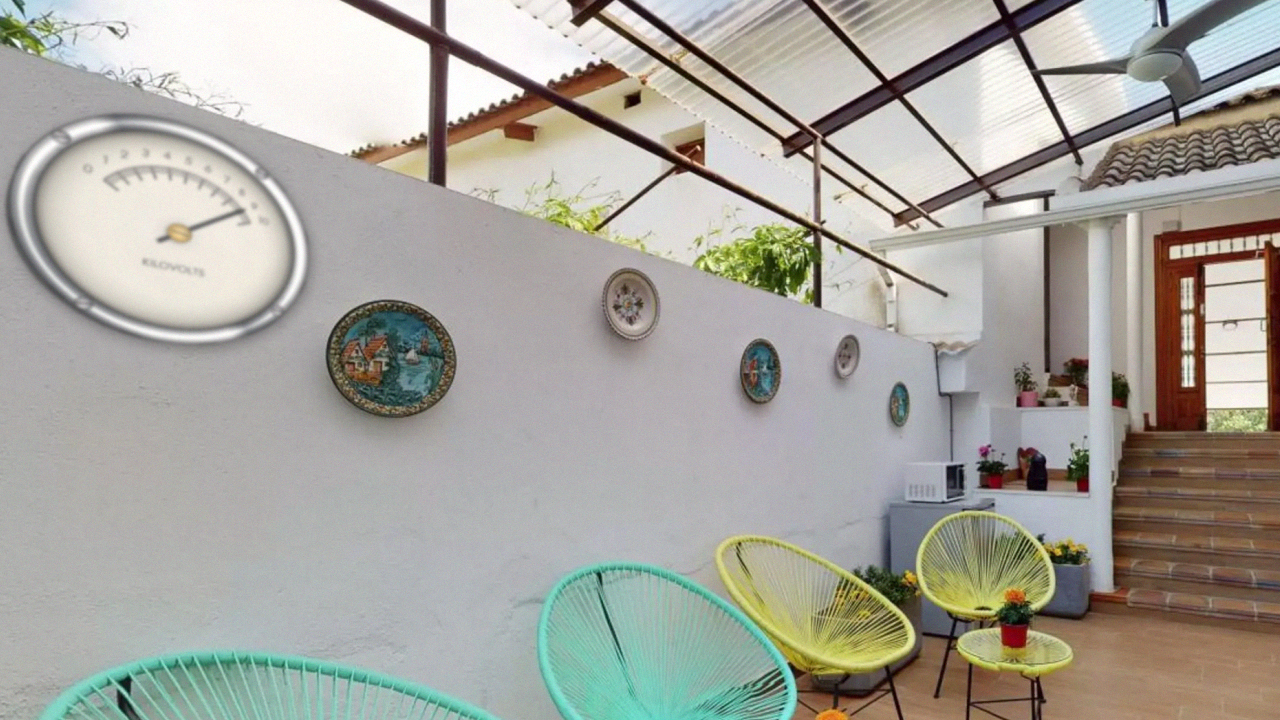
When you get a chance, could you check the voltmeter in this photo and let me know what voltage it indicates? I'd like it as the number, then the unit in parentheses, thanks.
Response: 9 (kV)
